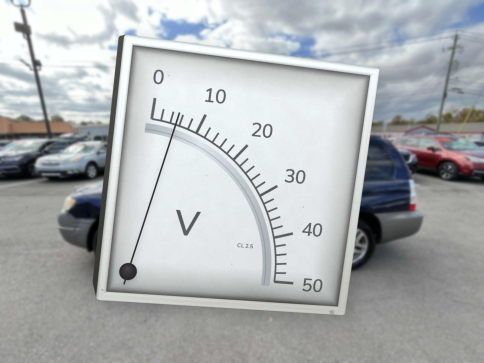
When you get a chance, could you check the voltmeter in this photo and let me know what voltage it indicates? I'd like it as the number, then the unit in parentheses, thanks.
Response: 5 (V)
